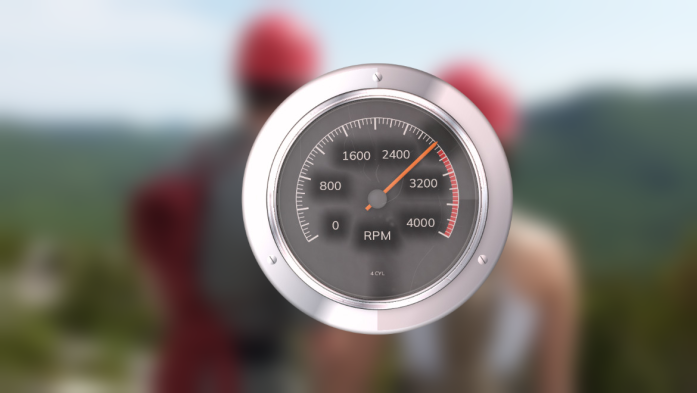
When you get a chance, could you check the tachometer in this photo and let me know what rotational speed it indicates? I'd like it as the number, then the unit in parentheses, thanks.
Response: 2800 (rpm)
